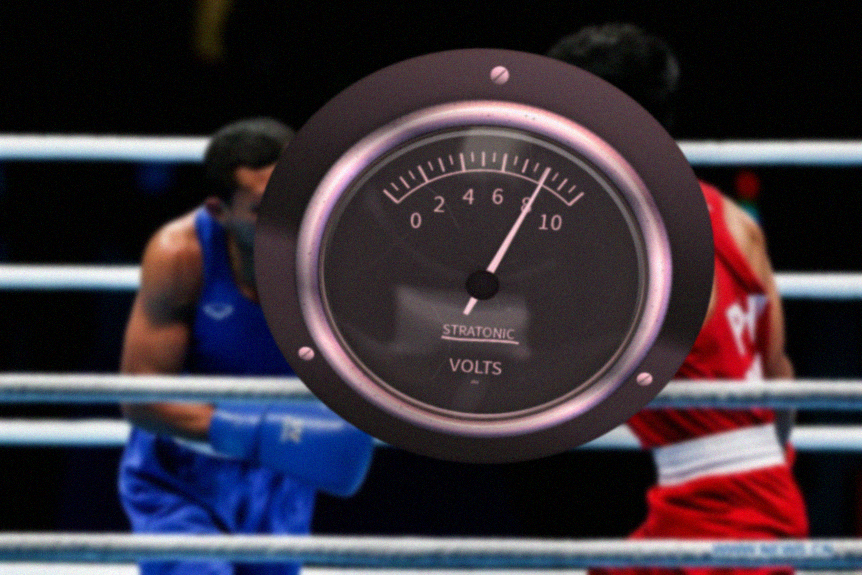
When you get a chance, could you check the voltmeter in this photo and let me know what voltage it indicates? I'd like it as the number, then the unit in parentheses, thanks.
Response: 8 (V)
